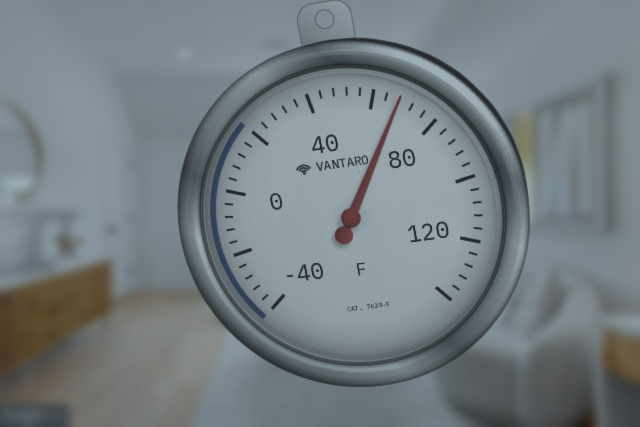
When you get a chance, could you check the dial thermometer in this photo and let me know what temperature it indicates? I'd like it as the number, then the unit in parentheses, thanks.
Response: 68 (°F)
